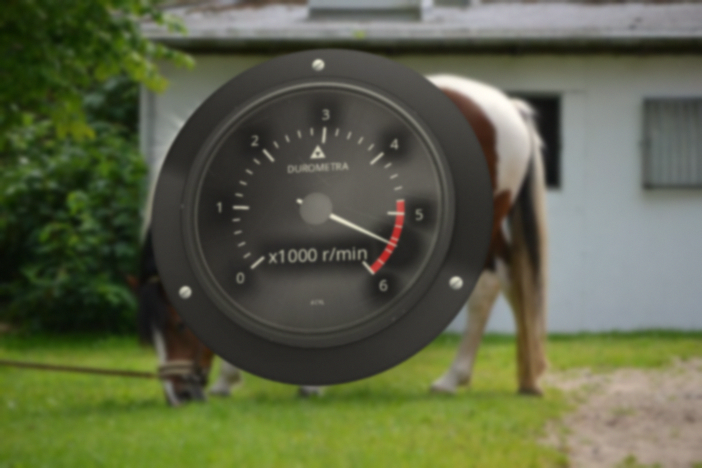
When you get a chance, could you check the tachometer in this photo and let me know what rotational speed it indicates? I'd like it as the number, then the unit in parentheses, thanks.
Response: 5500 (rpm)
